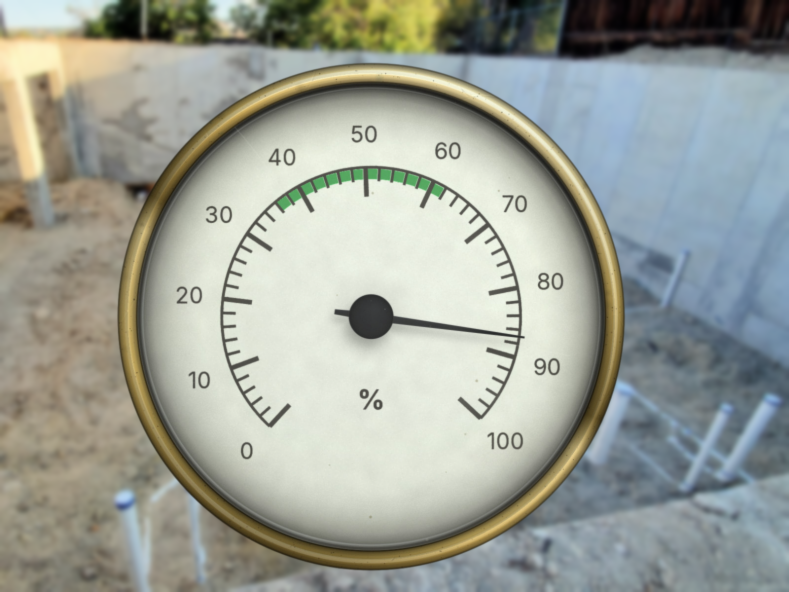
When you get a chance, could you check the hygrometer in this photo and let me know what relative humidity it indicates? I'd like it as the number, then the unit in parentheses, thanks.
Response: 87 (%)
